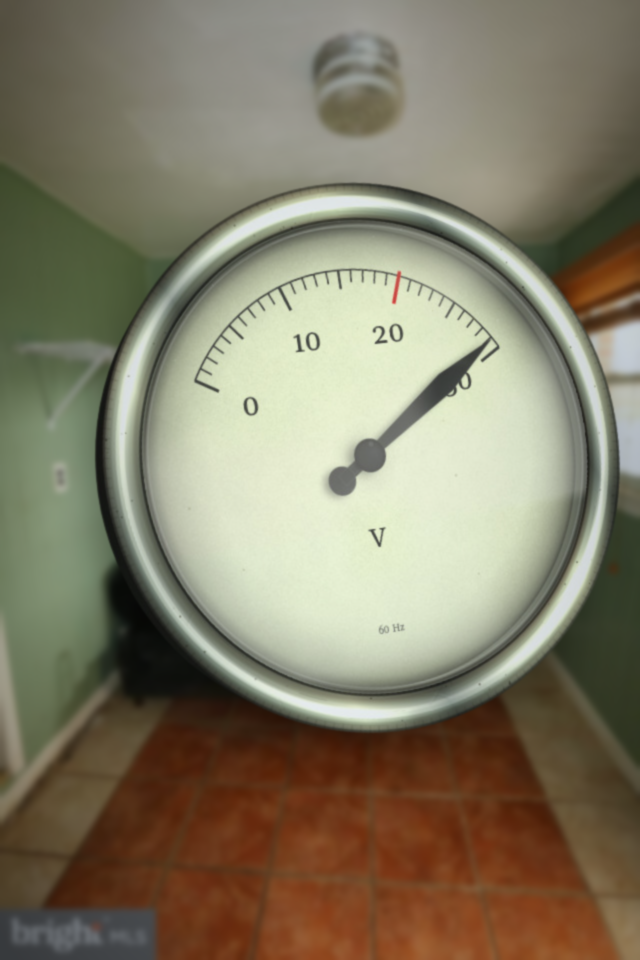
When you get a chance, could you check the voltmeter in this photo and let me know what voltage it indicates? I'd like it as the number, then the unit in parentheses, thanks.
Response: 29 (V)
